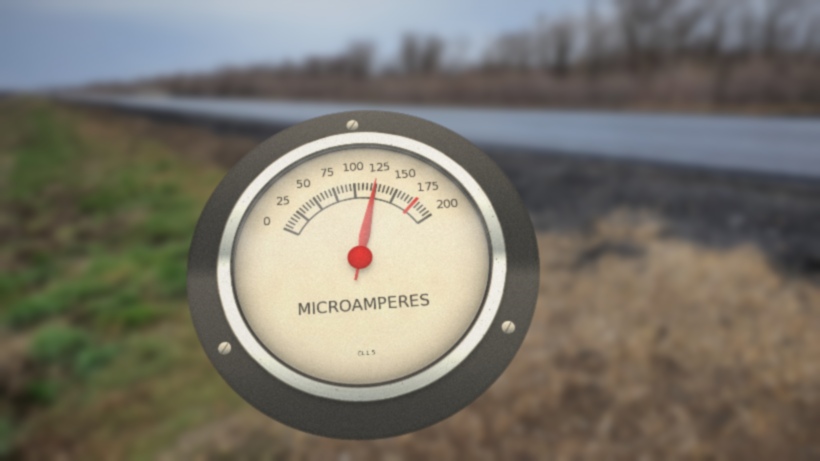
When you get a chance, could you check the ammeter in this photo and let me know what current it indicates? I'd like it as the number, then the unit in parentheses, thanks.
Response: 125 (µA)
